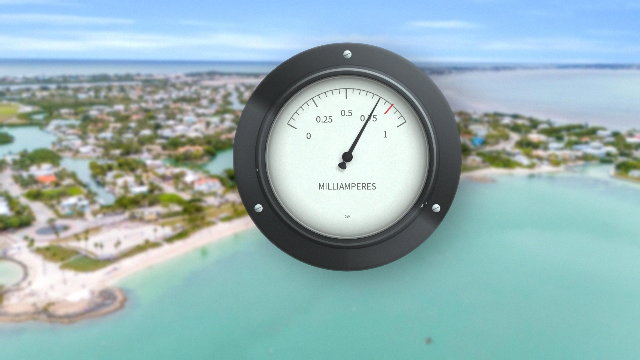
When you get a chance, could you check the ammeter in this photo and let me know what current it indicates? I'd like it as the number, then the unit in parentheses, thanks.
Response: 0.75 (mA)
